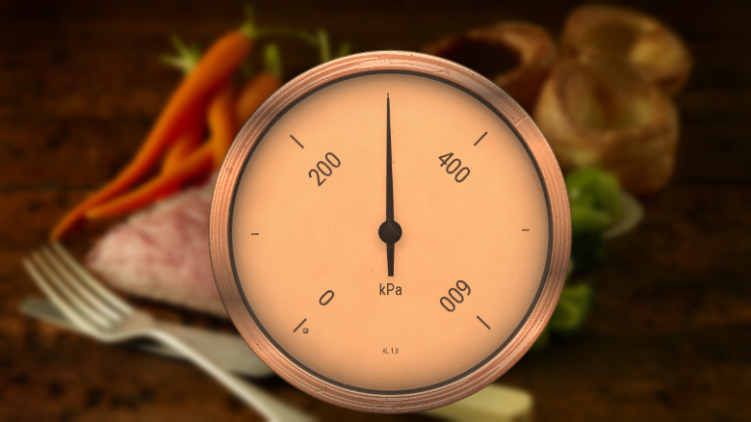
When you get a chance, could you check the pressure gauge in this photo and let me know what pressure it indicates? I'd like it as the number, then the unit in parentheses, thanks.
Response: 300 (kPa)
